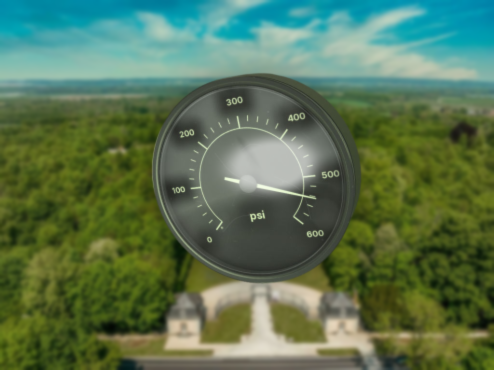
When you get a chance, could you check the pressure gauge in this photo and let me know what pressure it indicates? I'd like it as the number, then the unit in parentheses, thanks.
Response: 540 (psi)
